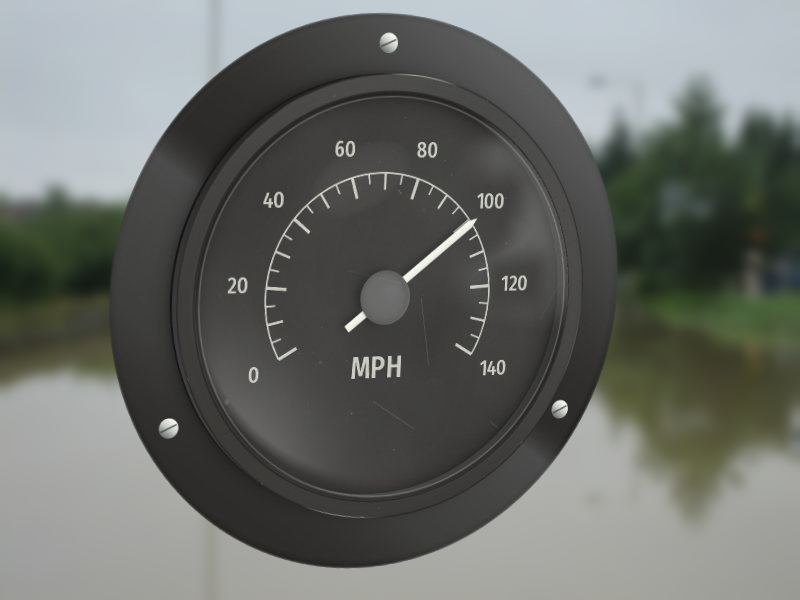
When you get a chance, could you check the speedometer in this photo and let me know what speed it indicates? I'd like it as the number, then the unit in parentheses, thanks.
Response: 100 (mph)
